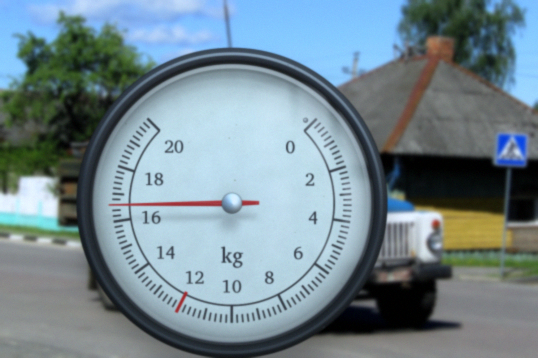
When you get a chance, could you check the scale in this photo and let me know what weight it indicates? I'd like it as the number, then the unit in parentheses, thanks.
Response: 16.6 (kg)
